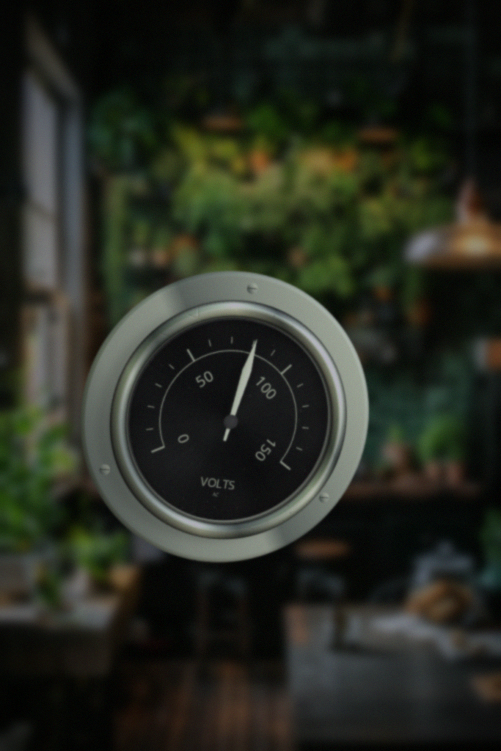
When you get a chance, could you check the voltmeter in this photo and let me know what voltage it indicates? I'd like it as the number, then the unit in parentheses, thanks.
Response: 80 (V)
